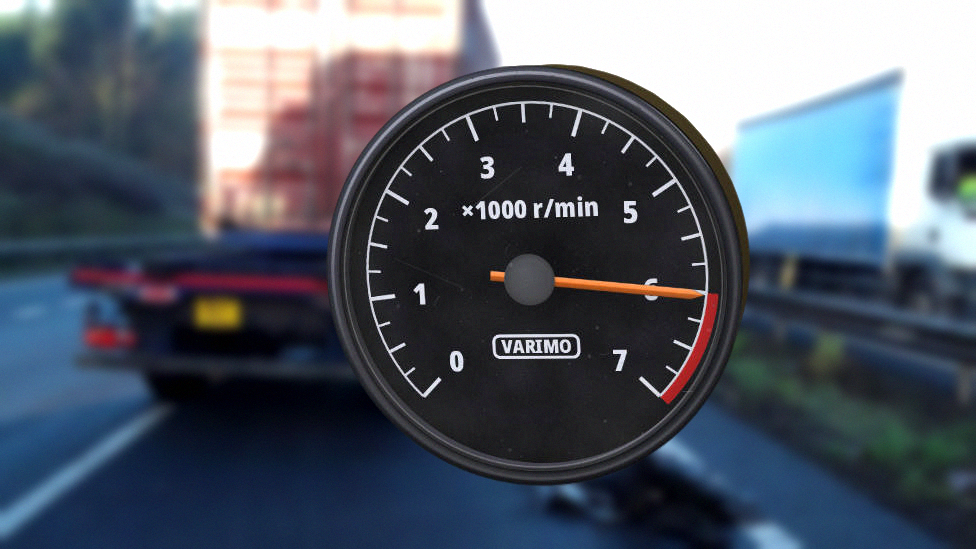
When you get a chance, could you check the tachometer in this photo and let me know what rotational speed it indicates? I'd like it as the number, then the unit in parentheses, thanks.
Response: 6000 (rpm)
